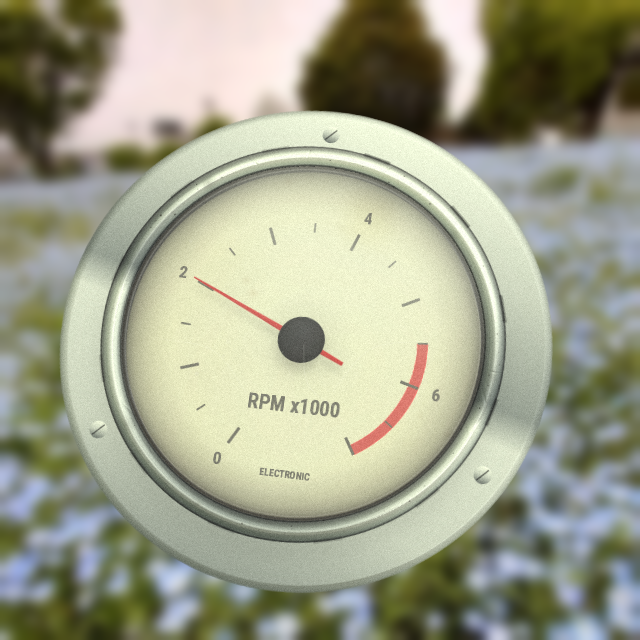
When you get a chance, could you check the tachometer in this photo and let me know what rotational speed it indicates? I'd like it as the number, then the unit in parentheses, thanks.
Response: 2000 (rpm)
